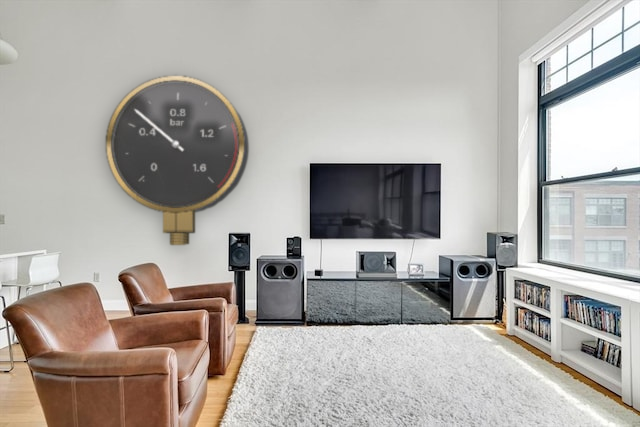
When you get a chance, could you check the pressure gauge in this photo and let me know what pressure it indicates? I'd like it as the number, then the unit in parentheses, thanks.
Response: 0.5 (bar)
